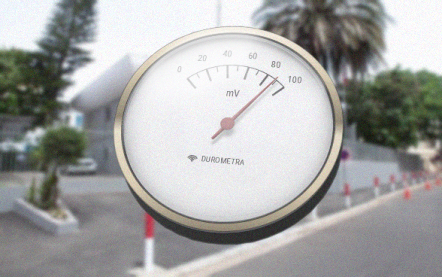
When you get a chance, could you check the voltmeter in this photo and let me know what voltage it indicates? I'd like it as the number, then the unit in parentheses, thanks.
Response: 90 (mV)
